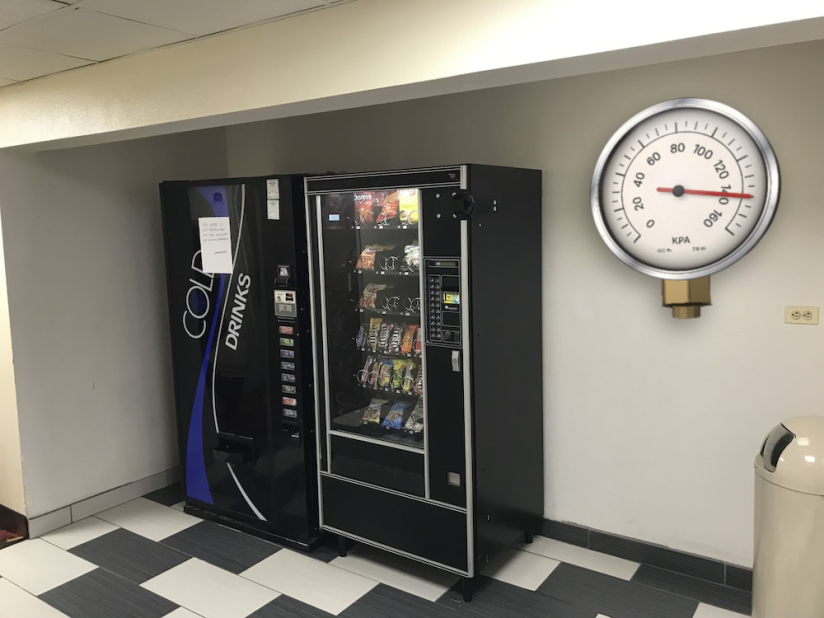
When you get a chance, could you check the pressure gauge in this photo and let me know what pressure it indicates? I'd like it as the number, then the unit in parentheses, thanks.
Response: 140 (kPa)
